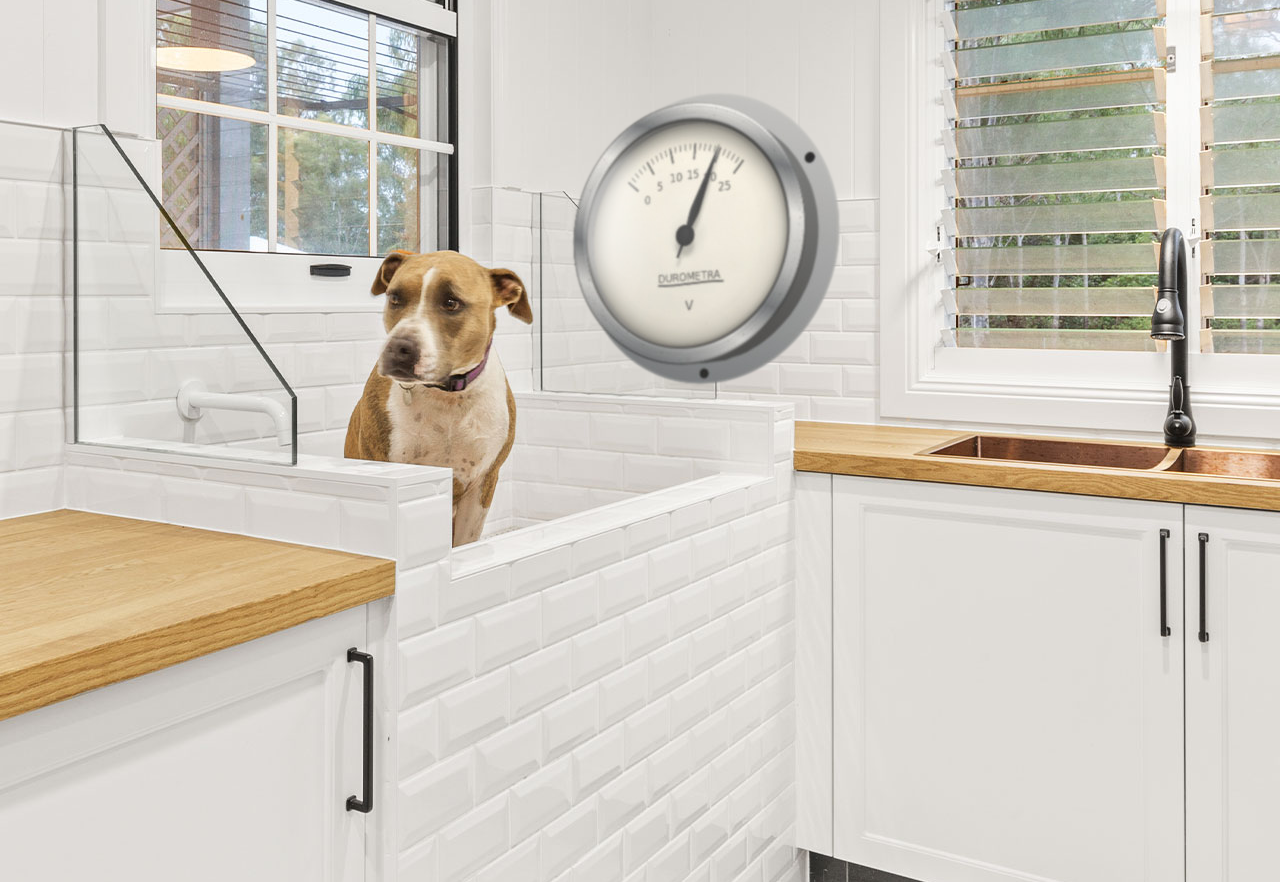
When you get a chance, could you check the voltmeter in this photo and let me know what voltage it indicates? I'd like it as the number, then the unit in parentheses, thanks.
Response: 20 (V)
